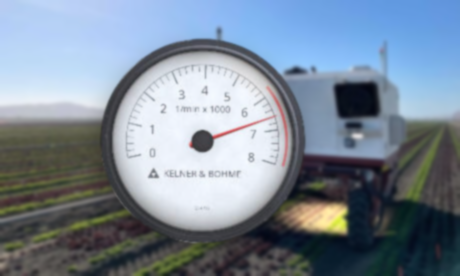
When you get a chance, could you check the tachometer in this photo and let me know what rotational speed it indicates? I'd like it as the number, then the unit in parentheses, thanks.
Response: 6600 (rpm)
